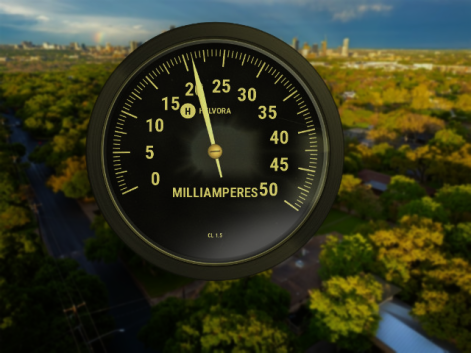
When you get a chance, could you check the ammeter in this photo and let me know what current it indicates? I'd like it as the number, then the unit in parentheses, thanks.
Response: 21 (mA)
